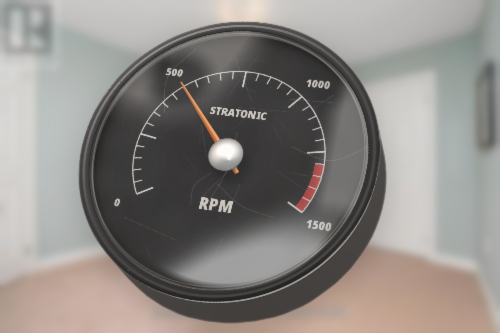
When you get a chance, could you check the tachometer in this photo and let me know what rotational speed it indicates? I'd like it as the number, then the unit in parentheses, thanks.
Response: 500 (rpm)
